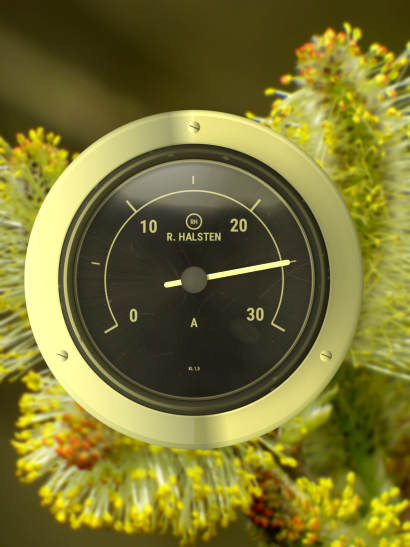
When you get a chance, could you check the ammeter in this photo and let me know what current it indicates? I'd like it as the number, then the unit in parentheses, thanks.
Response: 25 (A)
